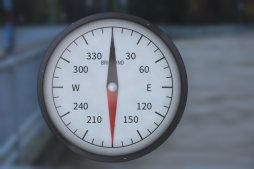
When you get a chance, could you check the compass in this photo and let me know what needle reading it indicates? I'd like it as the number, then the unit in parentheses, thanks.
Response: 180 (°)
